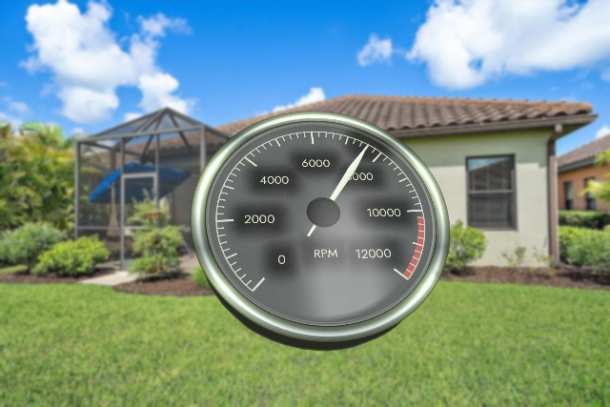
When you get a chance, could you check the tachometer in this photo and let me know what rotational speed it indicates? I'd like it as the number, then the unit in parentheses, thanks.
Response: 7600 (rpm)
